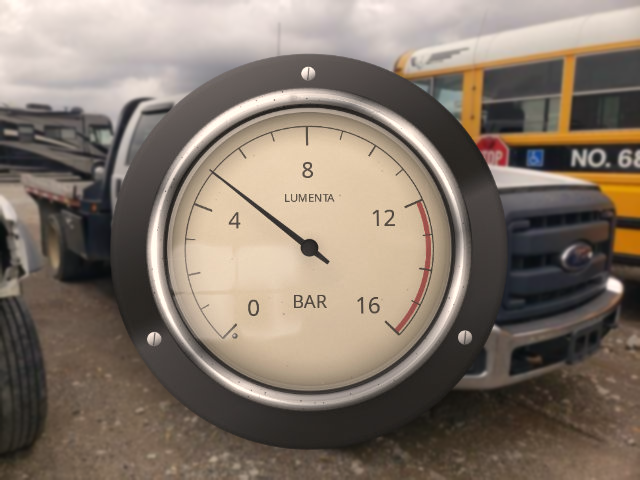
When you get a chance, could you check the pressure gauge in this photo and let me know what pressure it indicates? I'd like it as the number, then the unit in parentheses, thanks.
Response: 5 (bar)
